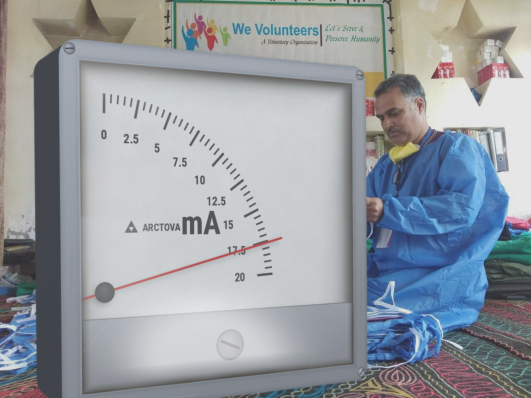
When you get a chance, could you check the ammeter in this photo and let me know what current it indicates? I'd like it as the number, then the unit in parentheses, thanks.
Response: 17.5 (mA)
